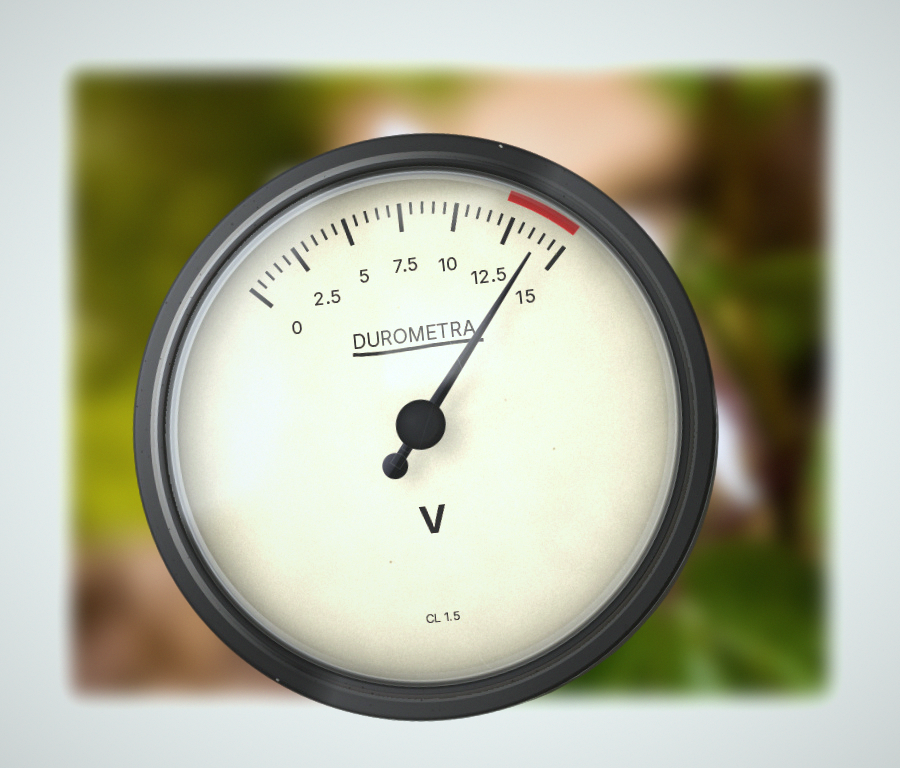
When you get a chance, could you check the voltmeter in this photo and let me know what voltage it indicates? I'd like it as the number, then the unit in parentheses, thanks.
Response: 14 (V)
